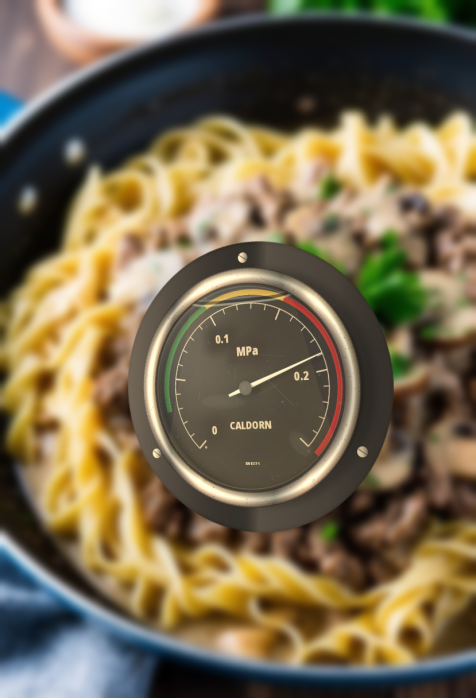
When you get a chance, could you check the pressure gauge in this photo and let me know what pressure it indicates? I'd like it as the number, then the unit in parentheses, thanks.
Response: 0.19 (MPa)
